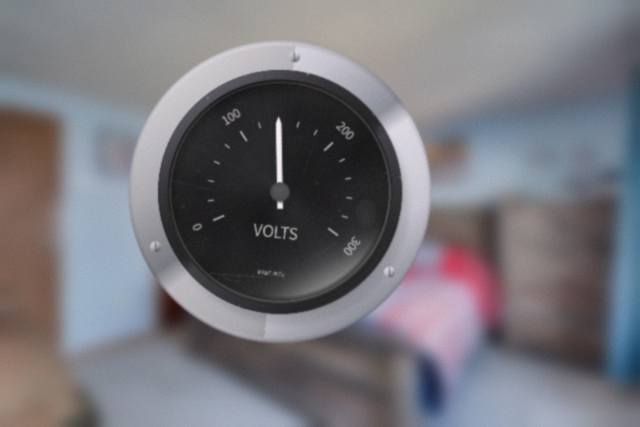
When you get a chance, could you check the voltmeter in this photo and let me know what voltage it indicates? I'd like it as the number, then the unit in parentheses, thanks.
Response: 140 (V)
